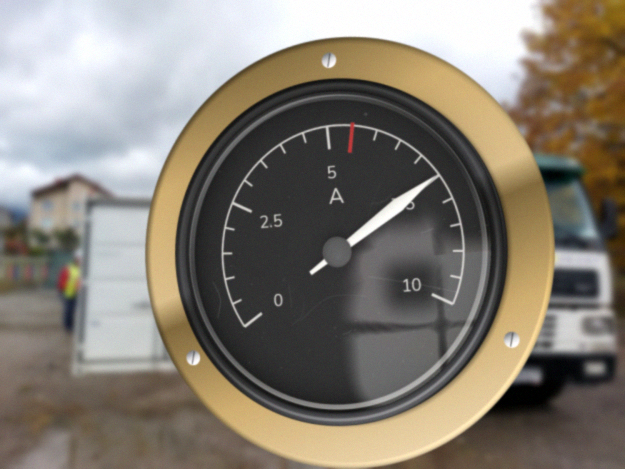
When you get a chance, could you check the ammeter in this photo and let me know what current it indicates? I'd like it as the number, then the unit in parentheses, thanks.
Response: 7.5 (A)
